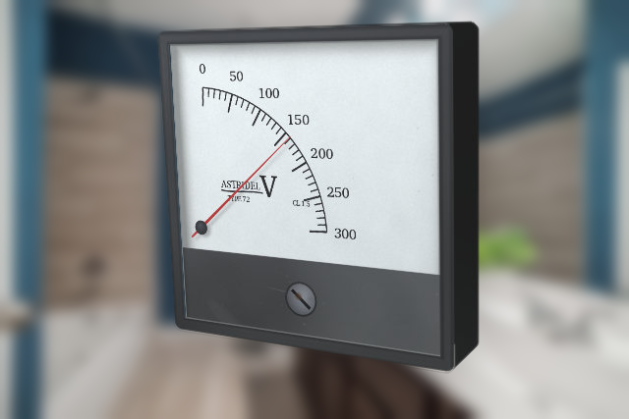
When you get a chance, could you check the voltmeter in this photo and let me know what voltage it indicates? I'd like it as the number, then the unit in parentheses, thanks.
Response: 160 (V)
